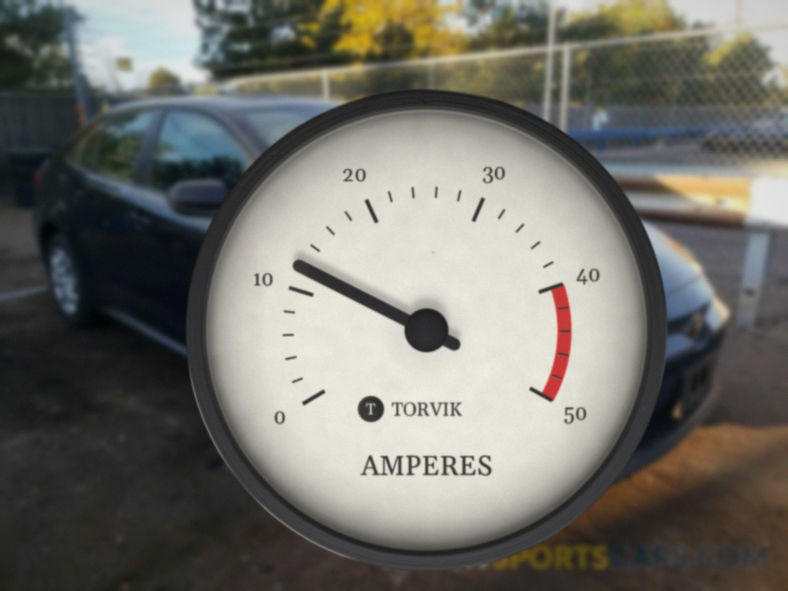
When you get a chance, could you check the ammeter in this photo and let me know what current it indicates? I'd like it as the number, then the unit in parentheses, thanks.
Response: 12 (A)
